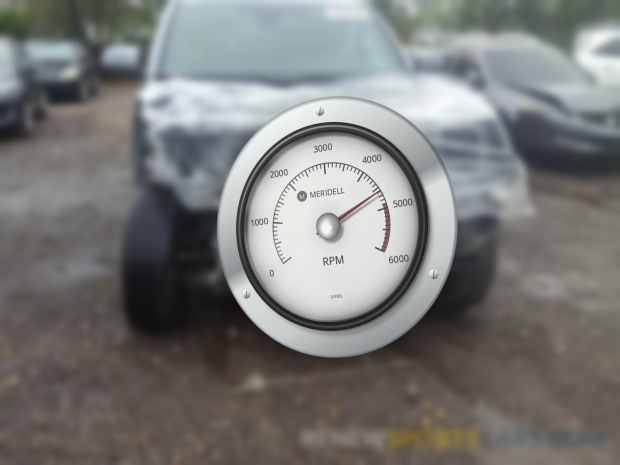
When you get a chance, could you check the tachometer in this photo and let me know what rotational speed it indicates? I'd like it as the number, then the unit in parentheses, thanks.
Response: 4600 (rpm)
